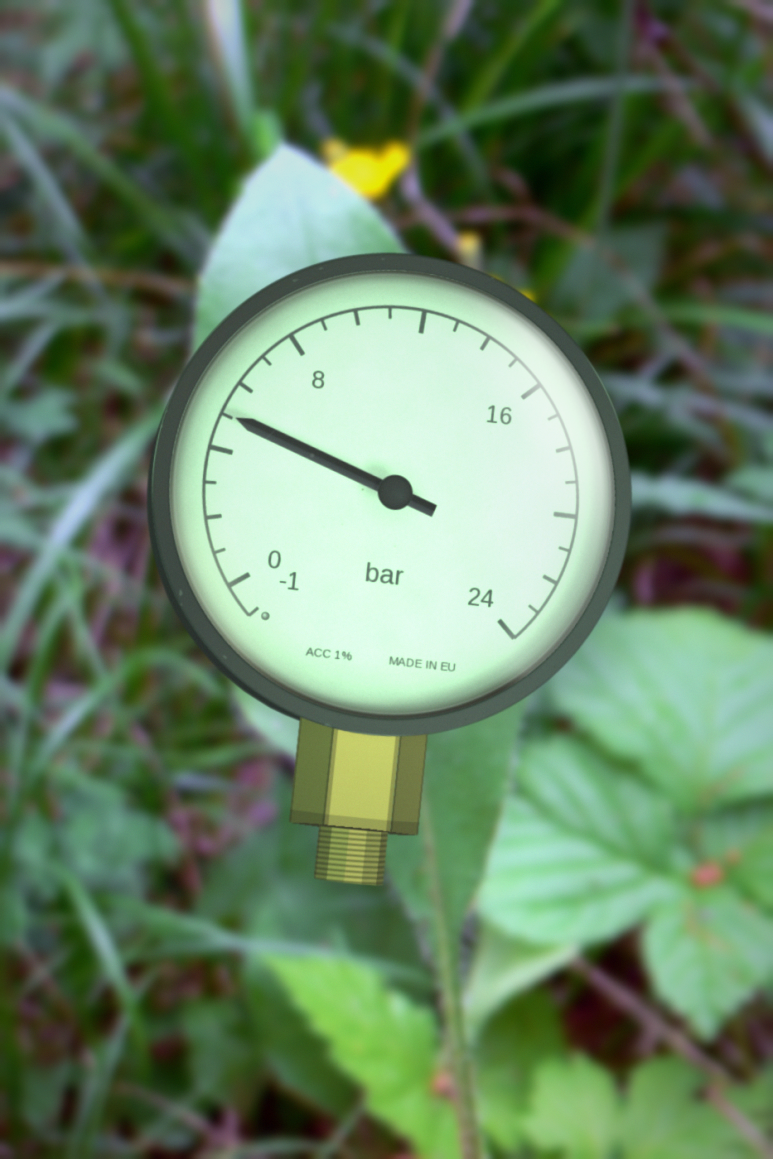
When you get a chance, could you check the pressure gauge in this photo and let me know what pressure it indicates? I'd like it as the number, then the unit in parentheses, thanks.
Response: 5 (bar)
